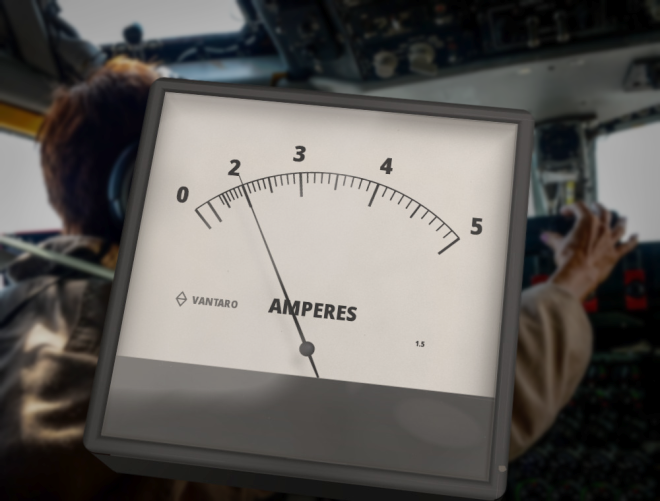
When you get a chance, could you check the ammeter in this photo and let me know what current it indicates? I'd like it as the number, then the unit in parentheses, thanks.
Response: 2 (A)
